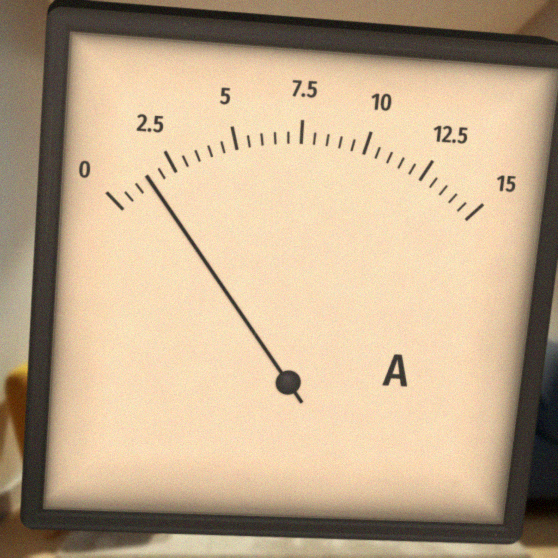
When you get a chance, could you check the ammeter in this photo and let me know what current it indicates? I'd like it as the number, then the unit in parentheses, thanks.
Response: 1.5 (A)
